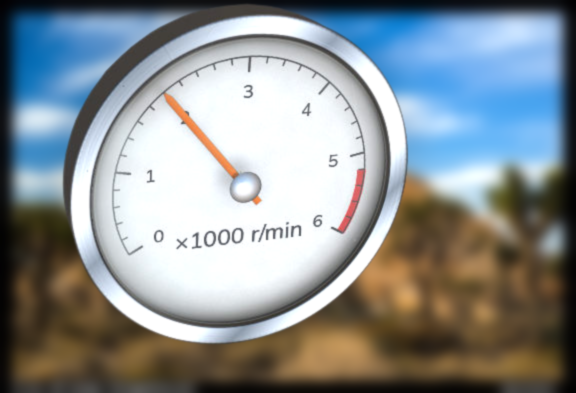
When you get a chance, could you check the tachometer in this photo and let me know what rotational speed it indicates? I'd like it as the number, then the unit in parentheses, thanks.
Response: 2000 (rpm)
